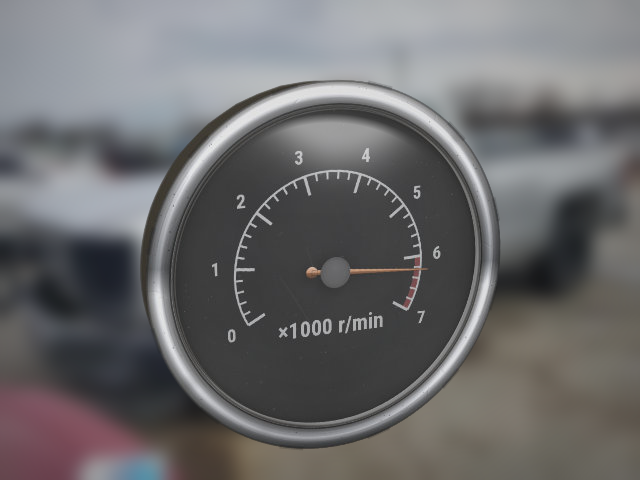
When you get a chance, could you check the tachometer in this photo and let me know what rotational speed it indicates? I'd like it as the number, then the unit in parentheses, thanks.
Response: 6200 (rpm)
